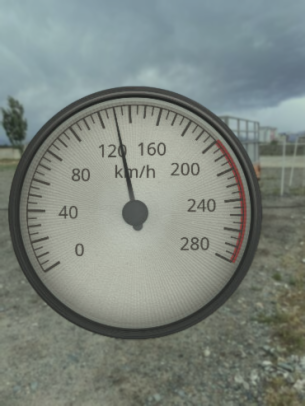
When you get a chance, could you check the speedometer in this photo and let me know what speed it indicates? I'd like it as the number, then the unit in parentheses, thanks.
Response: 130 (km/h)
